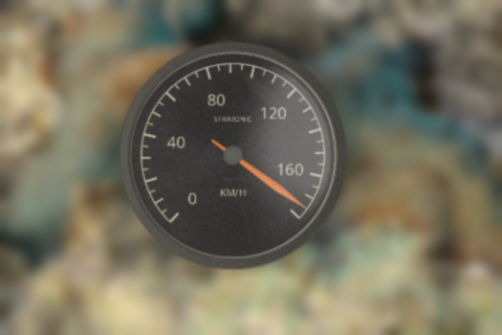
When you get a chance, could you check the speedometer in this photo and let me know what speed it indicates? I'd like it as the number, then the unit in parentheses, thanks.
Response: 175 (km/h)
